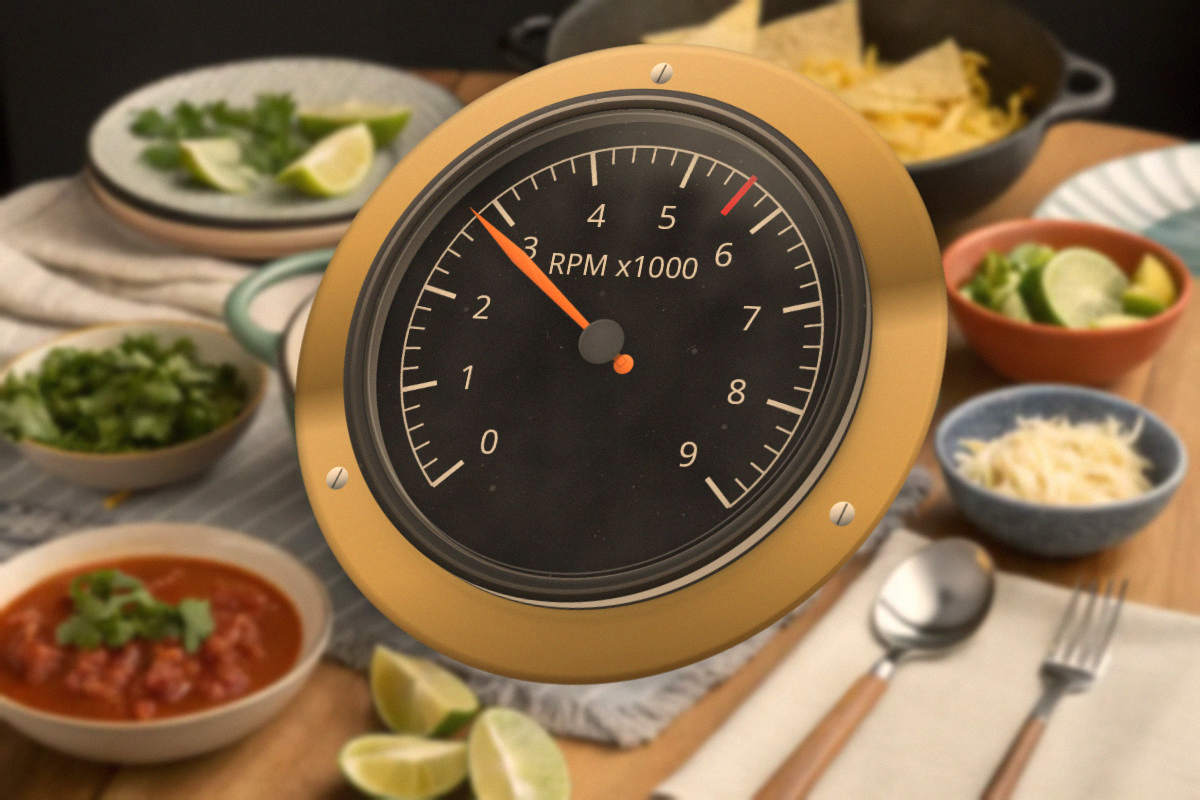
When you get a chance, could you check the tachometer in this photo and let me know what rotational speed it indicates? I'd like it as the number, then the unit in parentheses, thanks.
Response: 2800 (rpm)
